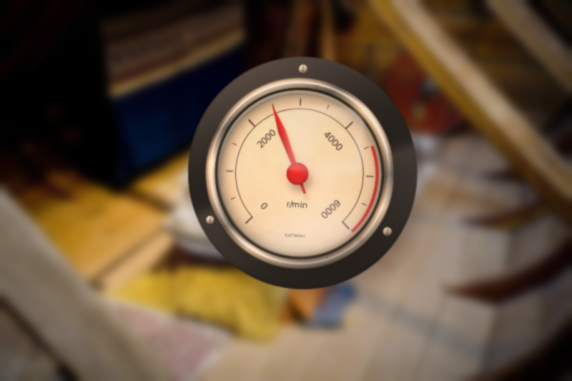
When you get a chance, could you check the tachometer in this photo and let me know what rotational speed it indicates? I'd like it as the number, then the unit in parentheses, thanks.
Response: 2500 (rpm)
